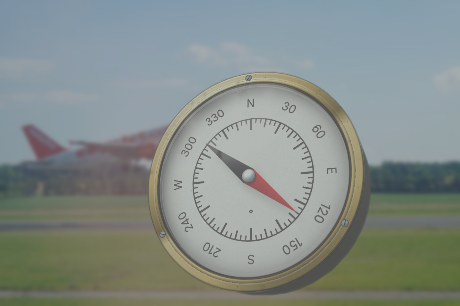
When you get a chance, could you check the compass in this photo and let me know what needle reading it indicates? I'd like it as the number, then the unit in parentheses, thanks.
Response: 130 (°)
